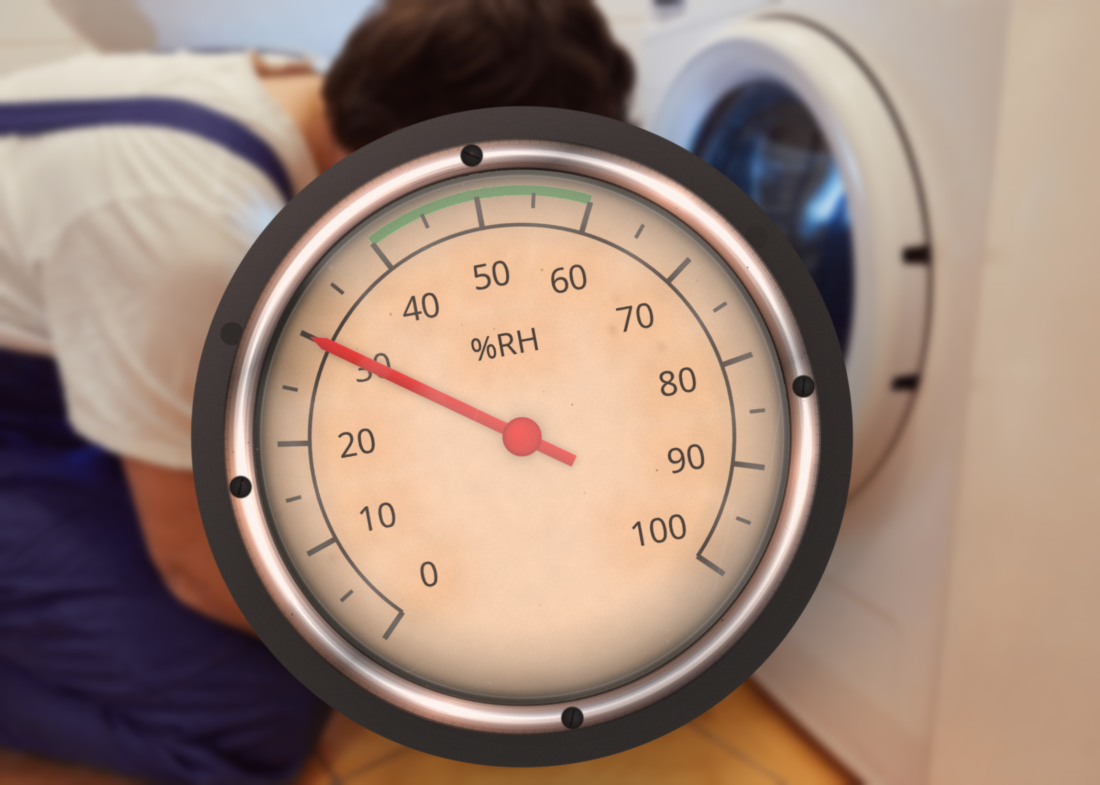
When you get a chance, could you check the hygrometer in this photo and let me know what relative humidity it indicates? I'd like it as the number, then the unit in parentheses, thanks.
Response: 30 (%)
